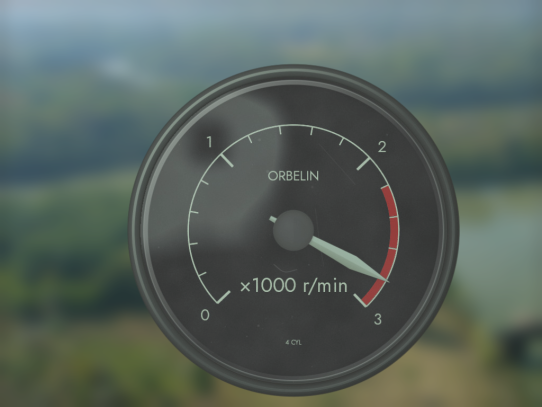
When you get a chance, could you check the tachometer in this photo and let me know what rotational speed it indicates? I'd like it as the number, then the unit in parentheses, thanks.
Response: 2800 (rpm)
